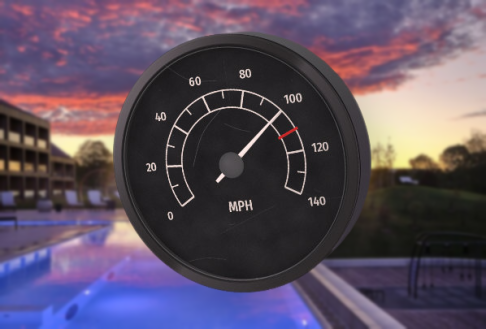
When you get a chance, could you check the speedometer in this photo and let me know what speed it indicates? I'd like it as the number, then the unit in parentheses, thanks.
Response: 100 (mph)
